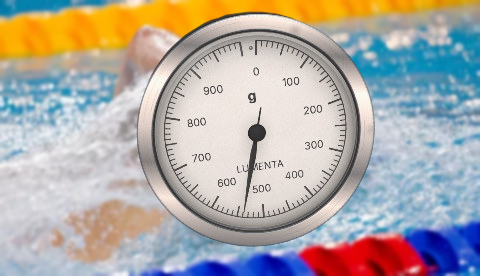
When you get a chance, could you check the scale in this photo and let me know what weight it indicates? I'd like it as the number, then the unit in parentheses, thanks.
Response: 540 (g)
